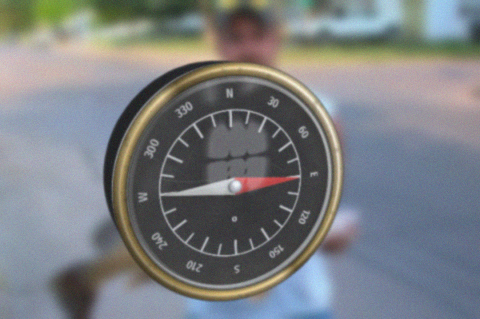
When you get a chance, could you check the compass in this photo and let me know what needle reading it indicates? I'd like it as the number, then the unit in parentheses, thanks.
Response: 90 (°)
